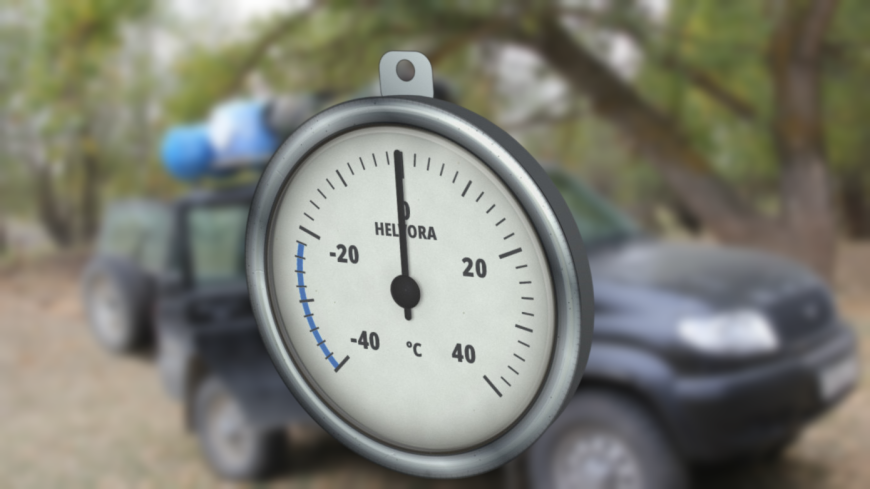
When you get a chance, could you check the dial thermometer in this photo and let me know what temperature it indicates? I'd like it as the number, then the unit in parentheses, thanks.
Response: 0 (°C)
